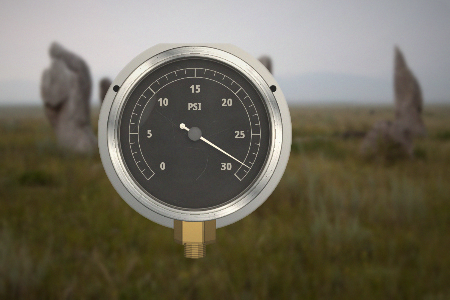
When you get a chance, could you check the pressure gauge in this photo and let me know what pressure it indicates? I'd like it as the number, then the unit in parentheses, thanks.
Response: 28.5 (psi)
